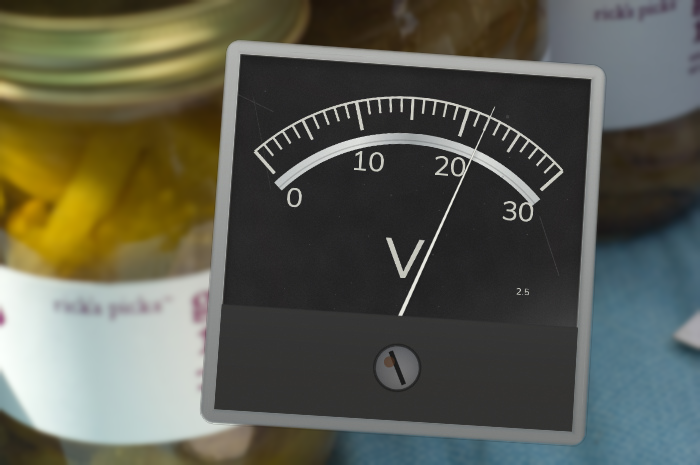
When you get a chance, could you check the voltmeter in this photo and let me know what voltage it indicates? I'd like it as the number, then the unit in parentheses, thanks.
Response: 22 (V)
